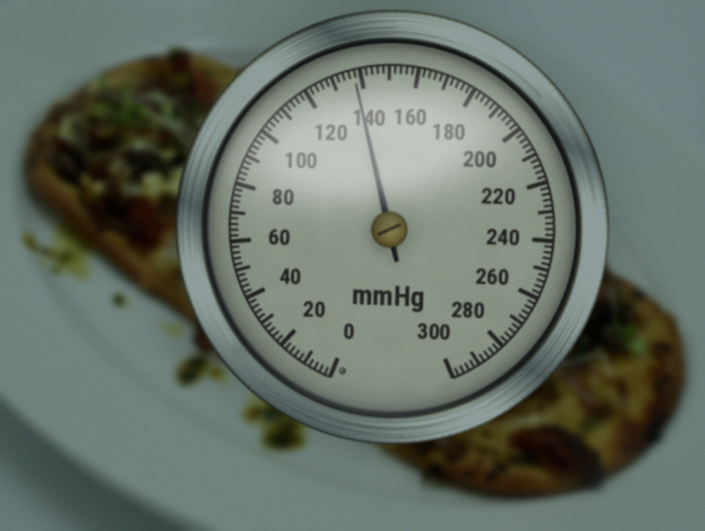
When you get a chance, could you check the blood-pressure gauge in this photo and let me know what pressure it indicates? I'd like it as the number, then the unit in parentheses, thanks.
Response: 138 (mmHg)
